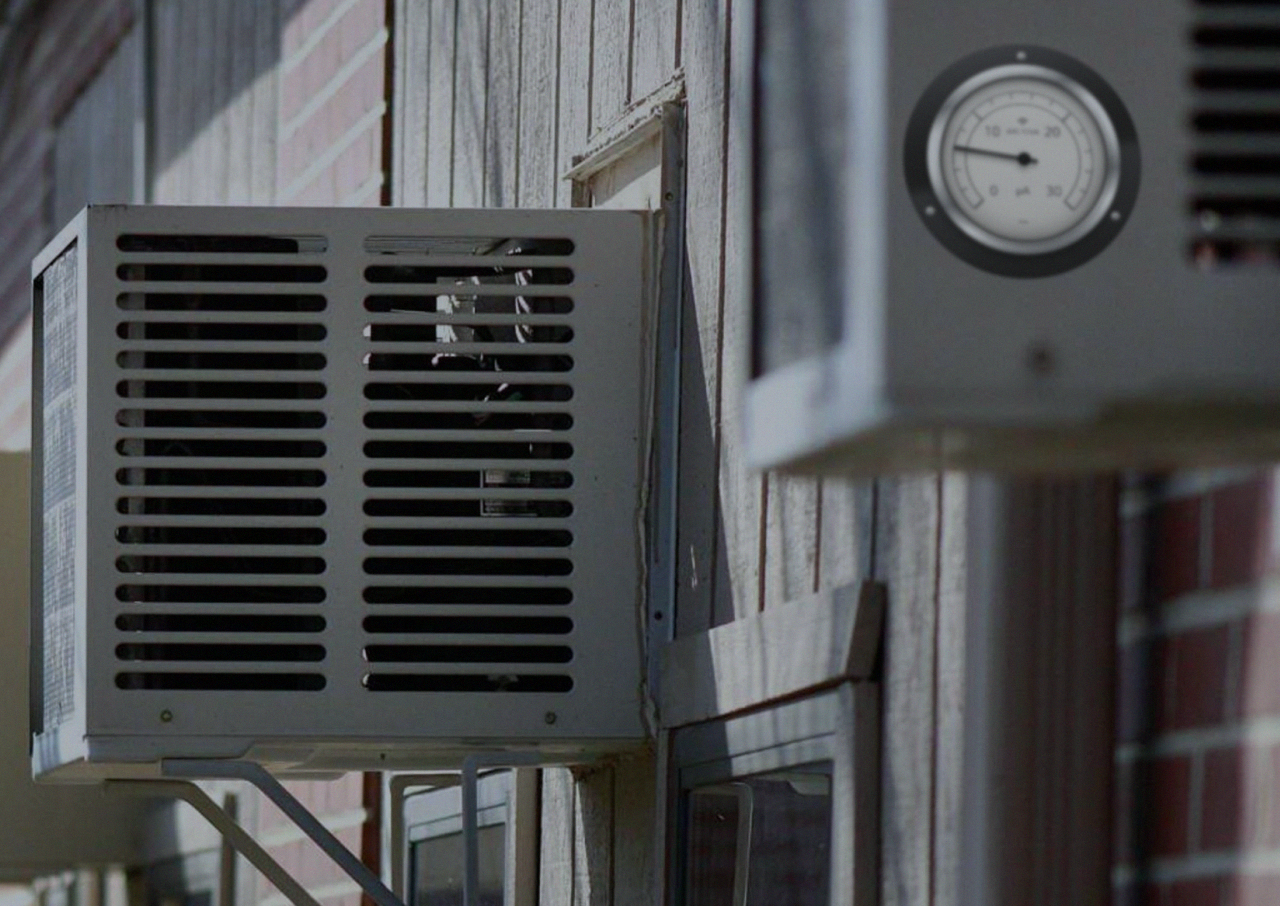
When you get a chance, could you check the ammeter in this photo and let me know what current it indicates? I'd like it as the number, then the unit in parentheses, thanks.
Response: 6 (µA)
